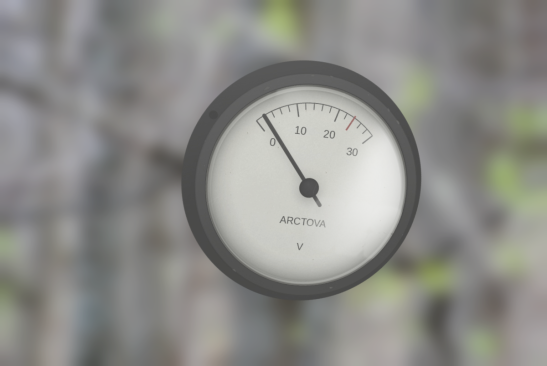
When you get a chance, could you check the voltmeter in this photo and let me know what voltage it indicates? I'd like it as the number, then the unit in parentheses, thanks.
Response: 2 (V)
